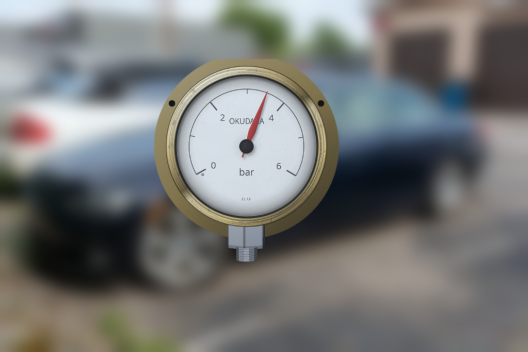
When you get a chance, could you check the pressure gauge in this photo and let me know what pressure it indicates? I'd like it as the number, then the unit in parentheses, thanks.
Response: 3.5 (bar)
